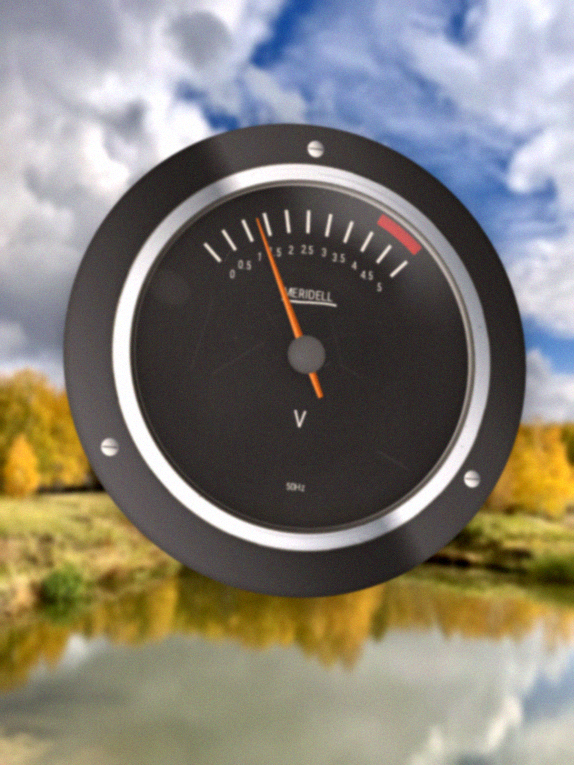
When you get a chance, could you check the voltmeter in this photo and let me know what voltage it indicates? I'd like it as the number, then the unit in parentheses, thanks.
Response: 1.25 (V)
